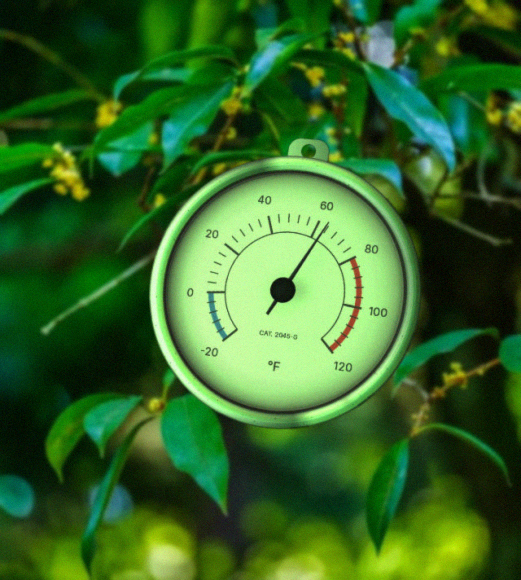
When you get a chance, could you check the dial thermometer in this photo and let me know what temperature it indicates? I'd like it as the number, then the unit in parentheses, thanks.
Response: 64 (°F)
